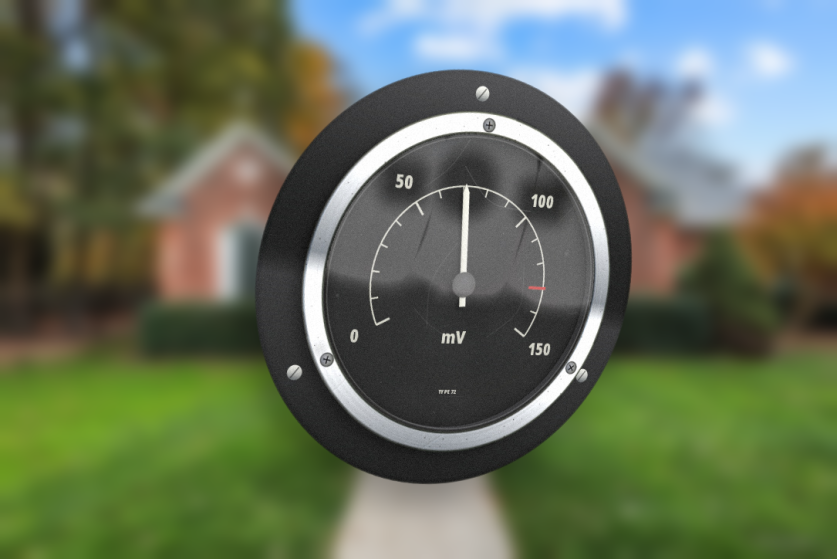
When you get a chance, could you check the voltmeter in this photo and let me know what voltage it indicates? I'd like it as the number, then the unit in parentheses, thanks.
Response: 70 (mV)
